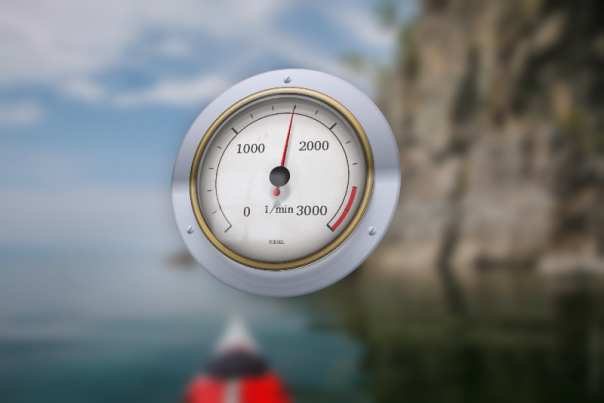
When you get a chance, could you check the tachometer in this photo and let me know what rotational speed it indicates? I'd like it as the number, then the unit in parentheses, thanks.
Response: 1600 (rpm)
